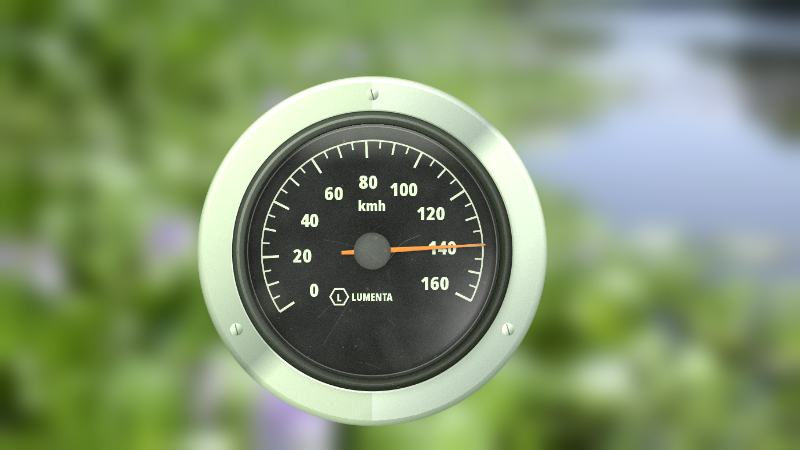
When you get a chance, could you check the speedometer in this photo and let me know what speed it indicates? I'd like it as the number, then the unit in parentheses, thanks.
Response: 140 (km/h)
